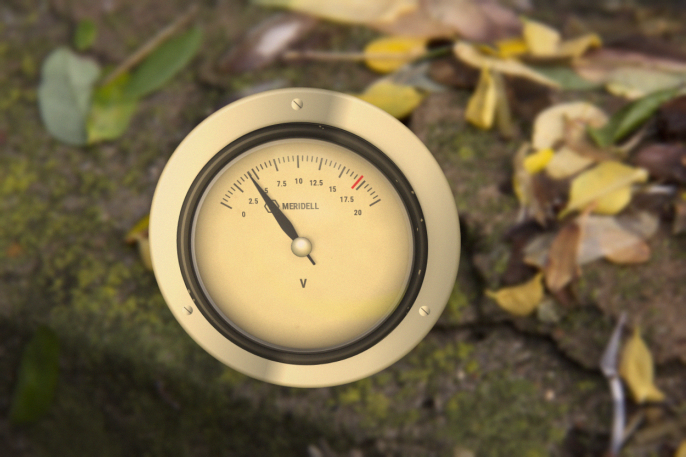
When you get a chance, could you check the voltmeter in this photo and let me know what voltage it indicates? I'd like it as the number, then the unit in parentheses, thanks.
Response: 4.5 (V)
